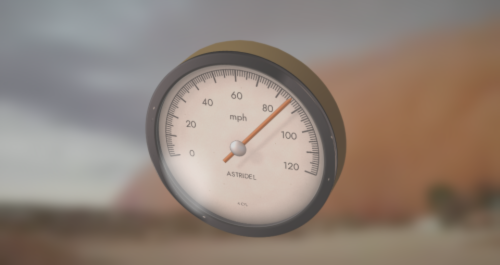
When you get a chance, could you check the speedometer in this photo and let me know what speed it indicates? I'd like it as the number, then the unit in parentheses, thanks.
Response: 85 (mph)
